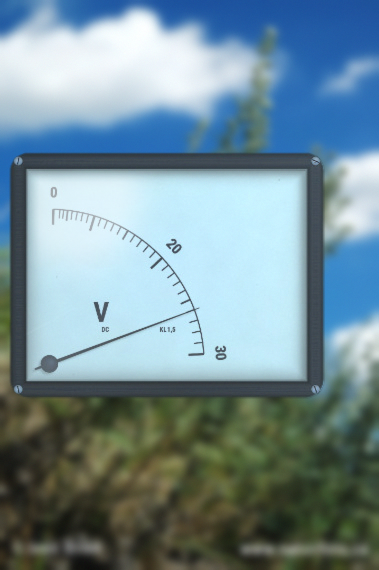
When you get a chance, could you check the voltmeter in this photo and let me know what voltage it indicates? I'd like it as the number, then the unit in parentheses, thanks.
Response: 26 (V)
